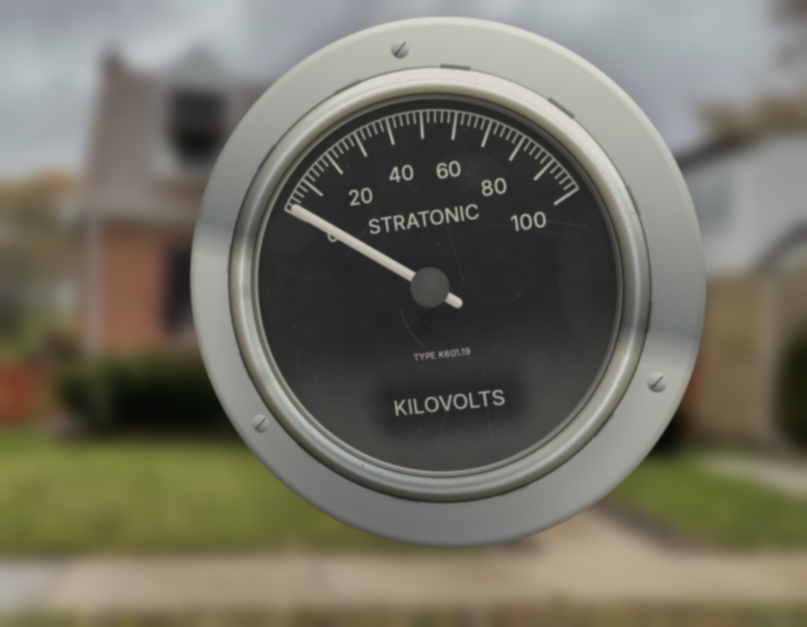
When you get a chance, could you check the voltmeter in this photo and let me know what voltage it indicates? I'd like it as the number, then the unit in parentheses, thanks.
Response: 2 (kV)
